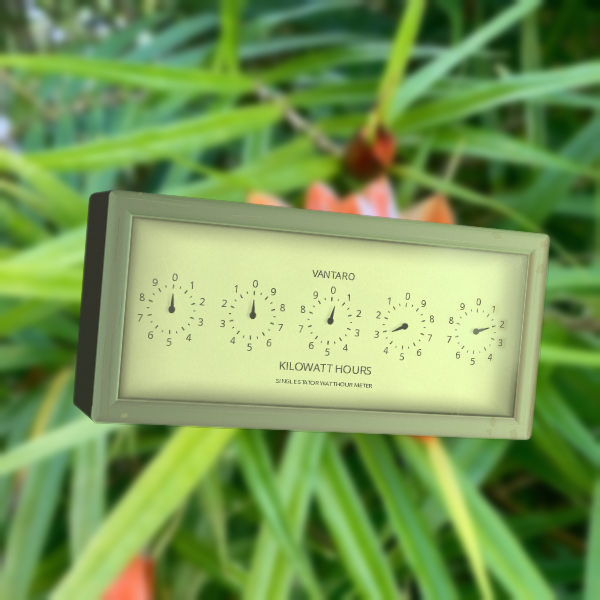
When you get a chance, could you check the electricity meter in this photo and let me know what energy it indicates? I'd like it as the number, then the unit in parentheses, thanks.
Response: 32 (kWh)
